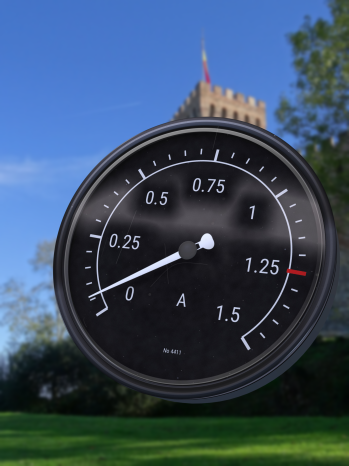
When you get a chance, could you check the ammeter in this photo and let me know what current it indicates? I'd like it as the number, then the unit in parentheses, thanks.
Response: 0.05 (A)
